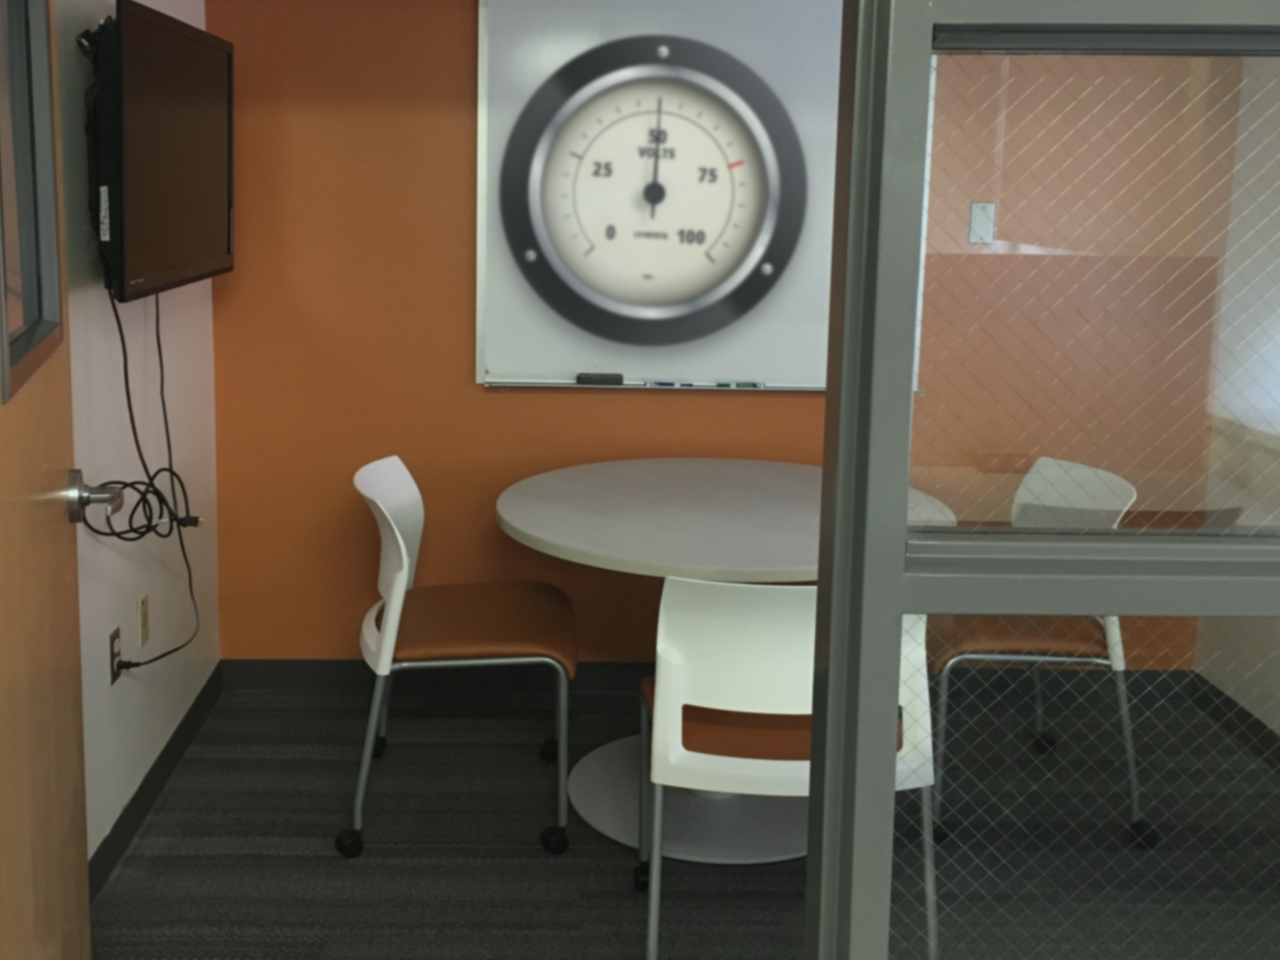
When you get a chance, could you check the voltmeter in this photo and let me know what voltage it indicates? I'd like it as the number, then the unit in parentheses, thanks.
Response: 50 (V)
